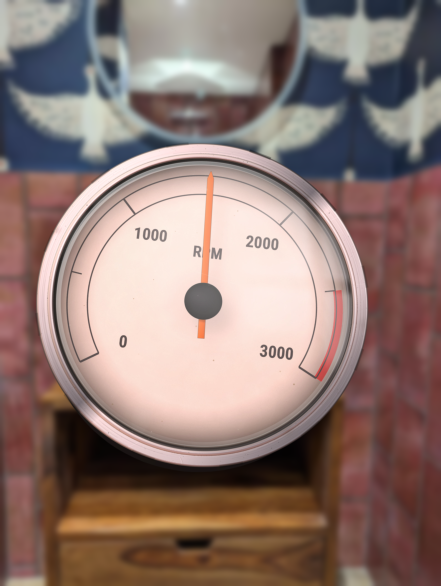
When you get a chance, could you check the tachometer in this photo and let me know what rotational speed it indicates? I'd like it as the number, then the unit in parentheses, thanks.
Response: 1500 (rpm)
